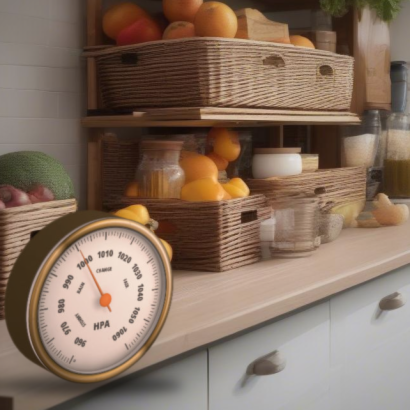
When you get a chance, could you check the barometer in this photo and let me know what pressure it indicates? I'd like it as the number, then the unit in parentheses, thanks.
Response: 1000 (hPa)
